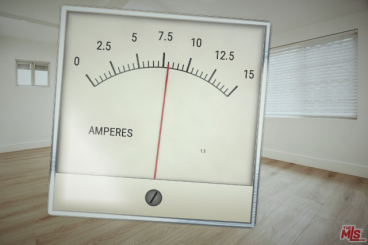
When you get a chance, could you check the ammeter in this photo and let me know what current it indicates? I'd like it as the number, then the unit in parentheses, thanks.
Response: 8 (A)
